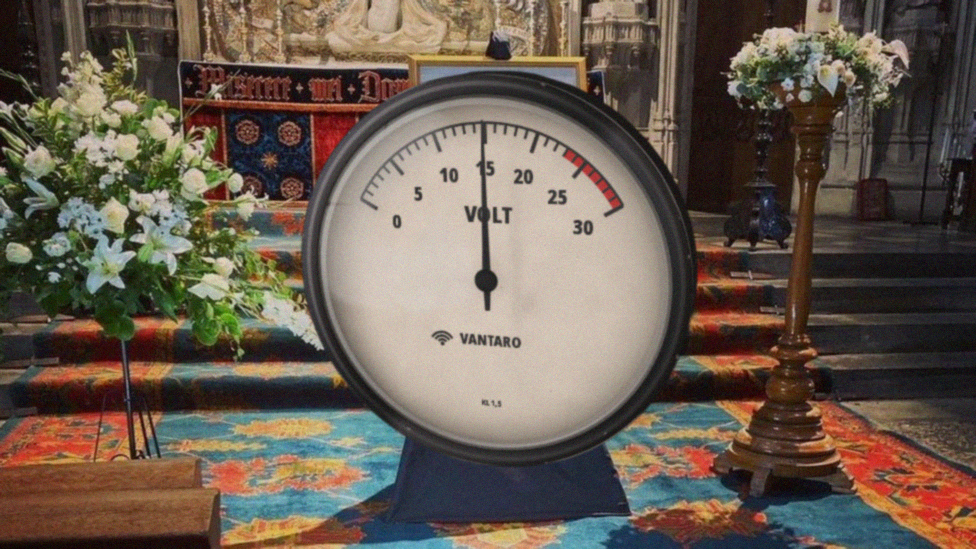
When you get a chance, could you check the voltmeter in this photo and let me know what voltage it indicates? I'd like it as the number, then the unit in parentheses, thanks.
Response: 15 (V)
